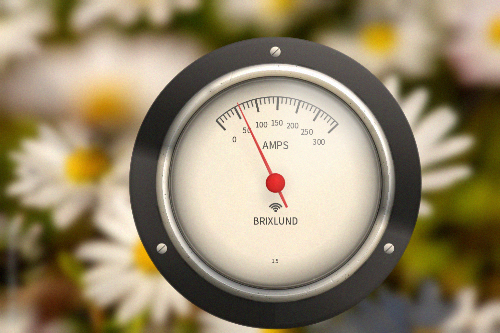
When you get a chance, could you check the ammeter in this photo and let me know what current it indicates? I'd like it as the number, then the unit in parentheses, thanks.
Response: 60 (A)
